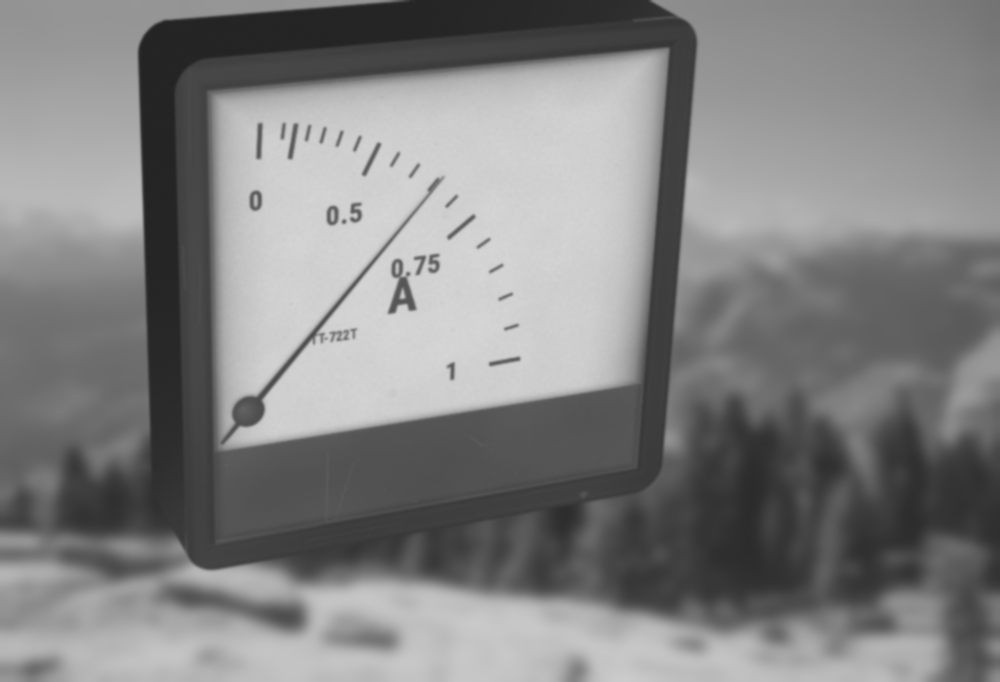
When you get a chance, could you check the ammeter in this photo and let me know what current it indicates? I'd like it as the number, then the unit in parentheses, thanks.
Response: 0.65 (A)
